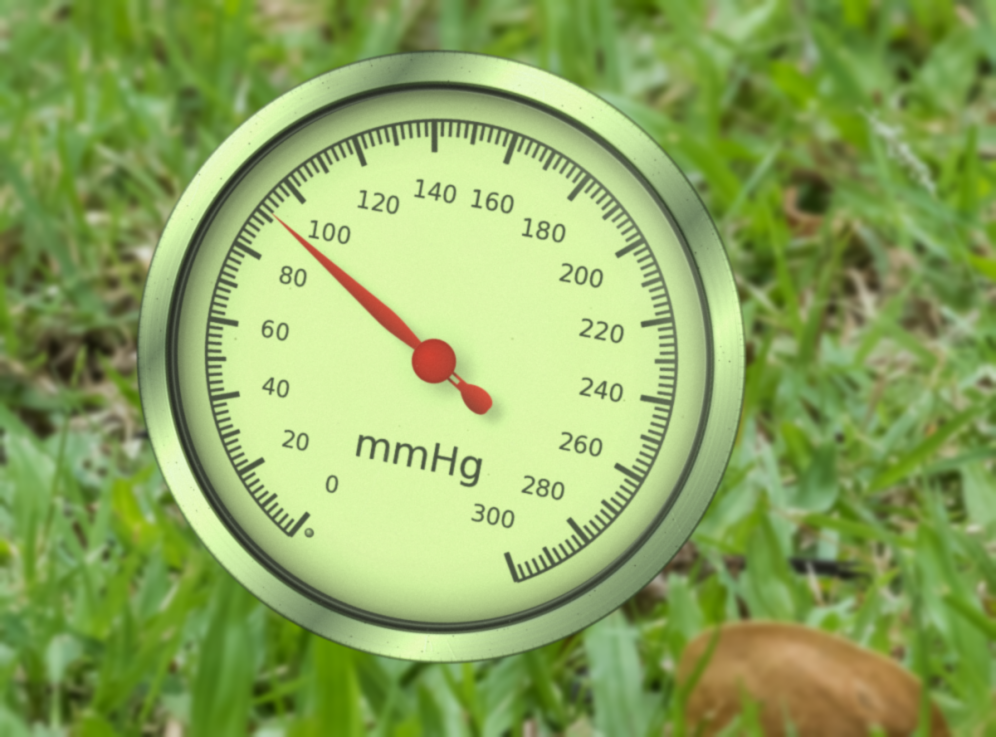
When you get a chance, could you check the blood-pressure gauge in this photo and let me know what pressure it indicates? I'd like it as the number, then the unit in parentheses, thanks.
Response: 92 (mmHg)
